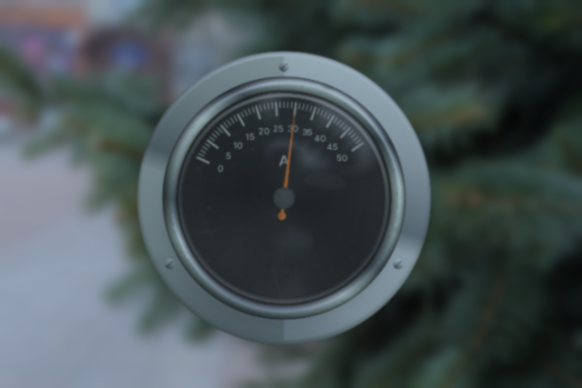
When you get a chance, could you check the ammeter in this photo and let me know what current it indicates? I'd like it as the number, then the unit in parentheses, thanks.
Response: 30 (A)
